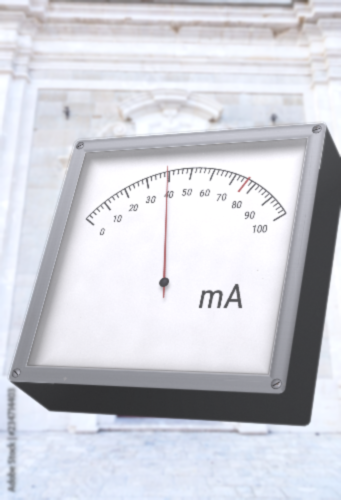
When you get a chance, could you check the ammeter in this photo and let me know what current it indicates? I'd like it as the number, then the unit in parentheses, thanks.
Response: 40 (mA)
